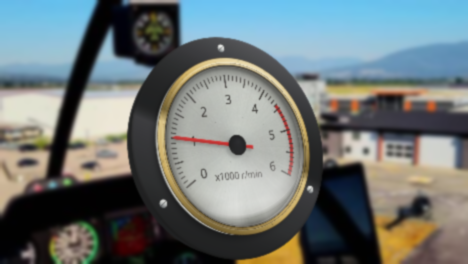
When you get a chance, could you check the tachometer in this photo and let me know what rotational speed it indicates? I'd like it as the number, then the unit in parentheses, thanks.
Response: 1000 (rpm)
